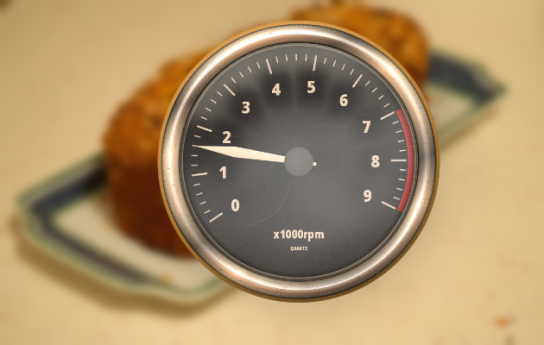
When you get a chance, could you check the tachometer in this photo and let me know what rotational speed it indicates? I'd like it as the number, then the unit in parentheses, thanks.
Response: 1600 (rpm)
